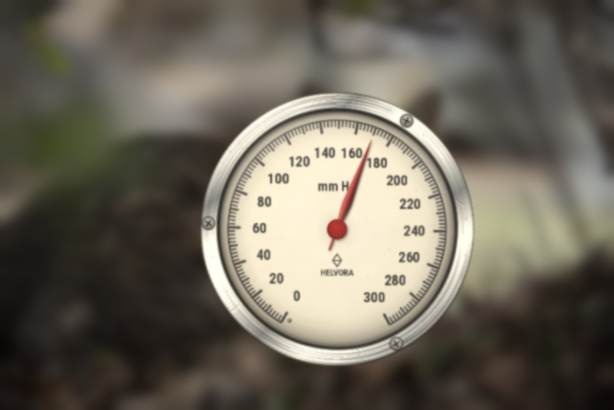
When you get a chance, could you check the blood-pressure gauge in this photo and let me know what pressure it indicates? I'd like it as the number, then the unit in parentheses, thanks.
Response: 170 (mmHg)
